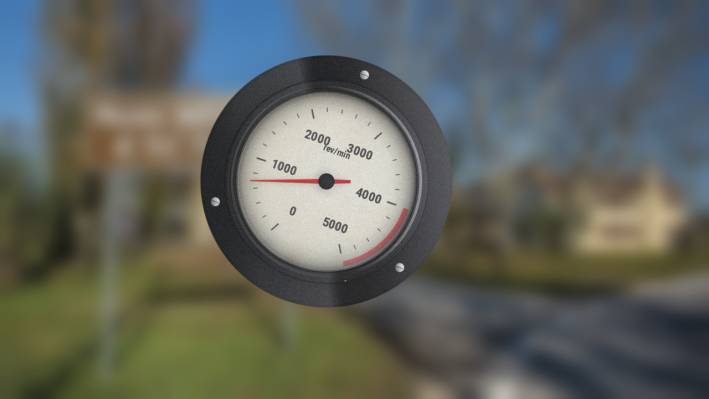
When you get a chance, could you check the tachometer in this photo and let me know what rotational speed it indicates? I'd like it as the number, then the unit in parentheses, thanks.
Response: 700 (rpm)
